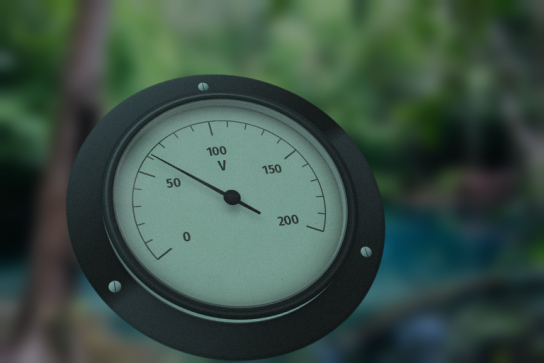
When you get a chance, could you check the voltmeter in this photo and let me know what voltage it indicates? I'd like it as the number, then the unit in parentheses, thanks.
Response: 60 (V)
